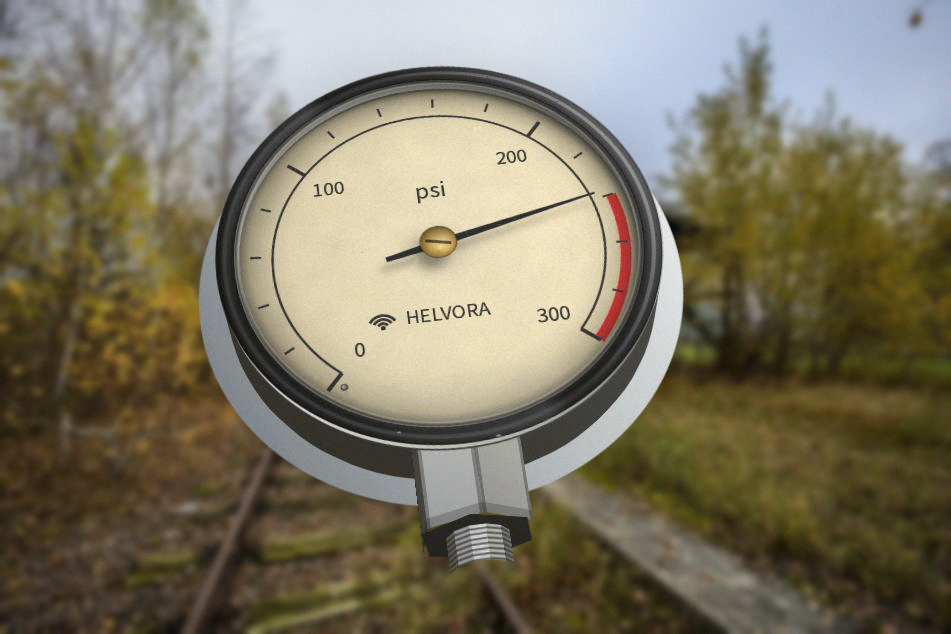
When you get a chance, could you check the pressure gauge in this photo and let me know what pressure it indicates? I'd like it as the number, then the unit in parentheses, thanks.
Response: 240 (psi)
